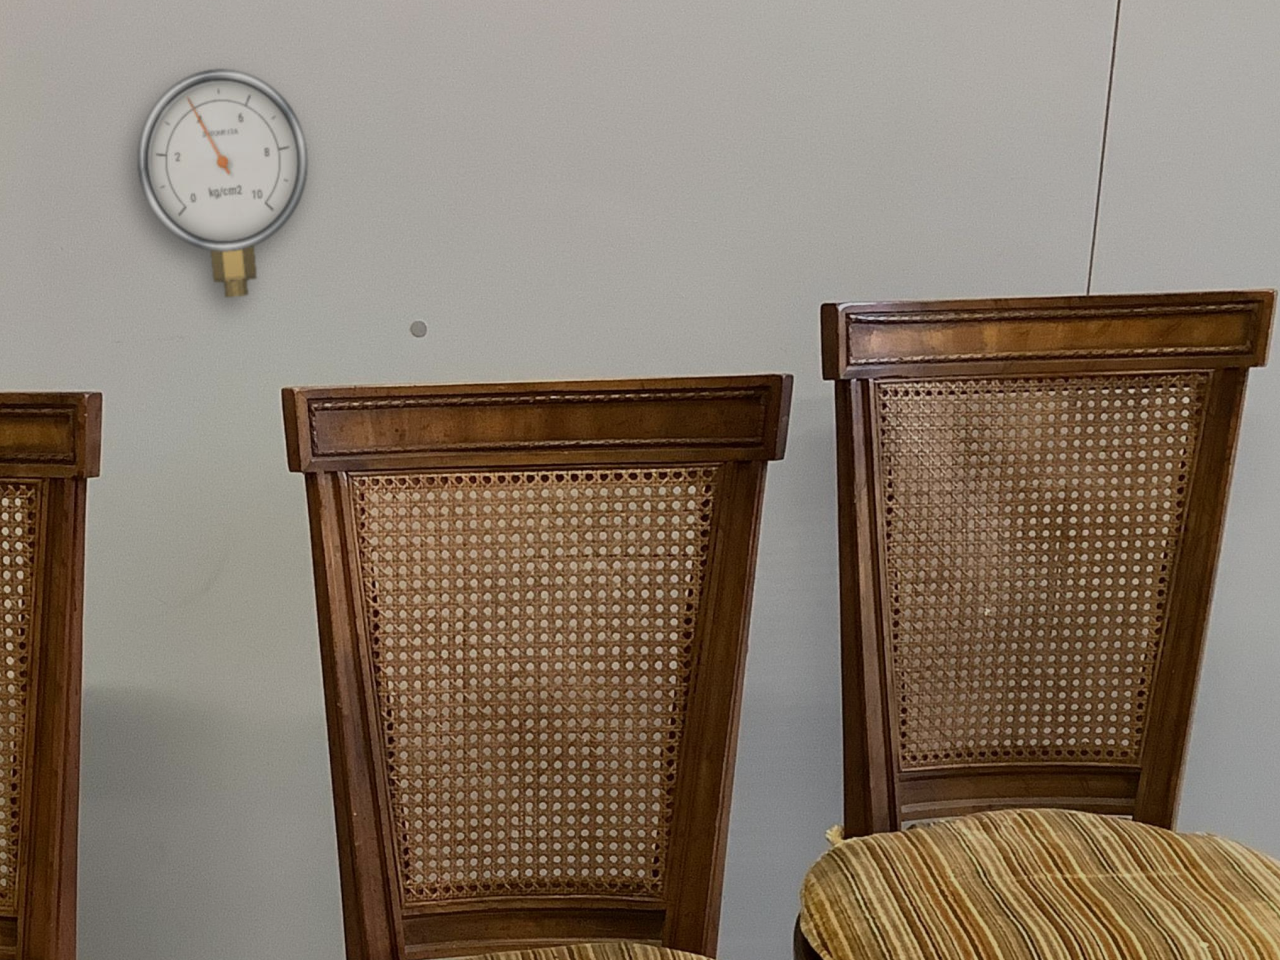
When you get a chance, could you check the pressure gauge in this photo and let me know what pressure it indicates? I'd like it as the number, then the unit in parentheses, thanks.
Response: 4 (kg/cm²)
